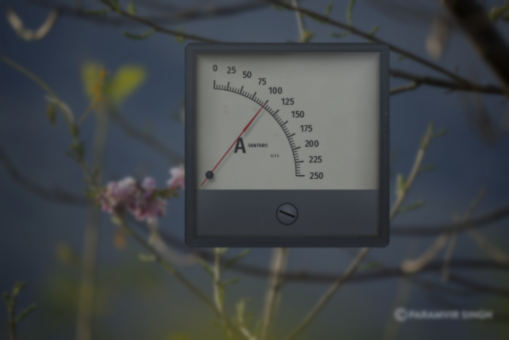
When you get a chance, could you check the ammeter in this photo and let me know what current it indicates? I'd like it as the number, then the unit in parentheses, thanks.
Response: 100 (A)
